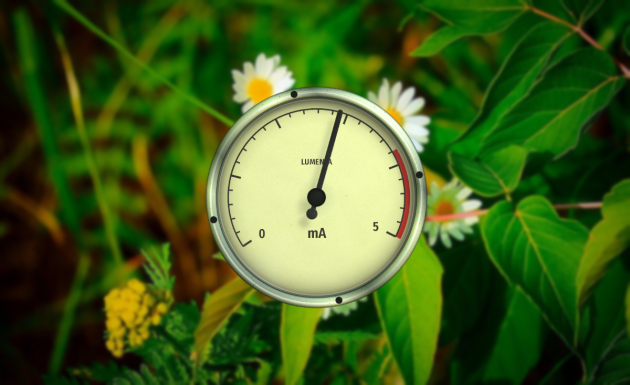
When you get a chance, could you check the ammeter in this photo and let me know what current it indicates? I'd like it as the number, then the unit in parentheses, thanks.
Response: 2.9 (mA)
